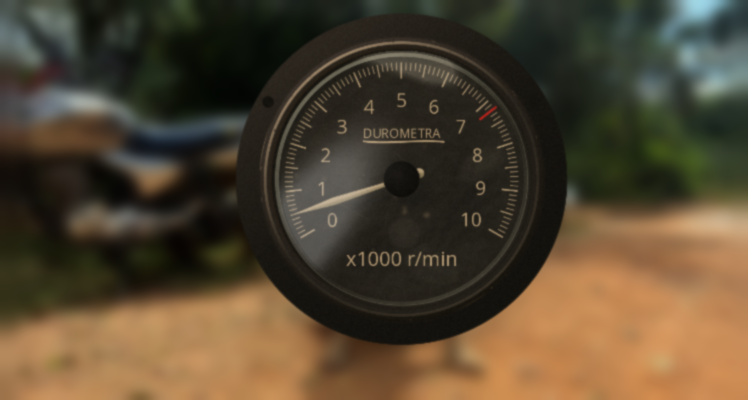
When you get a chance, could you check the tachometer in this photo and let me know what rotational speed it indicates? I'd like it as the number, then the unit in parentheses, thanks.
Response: 500 (rpm)
